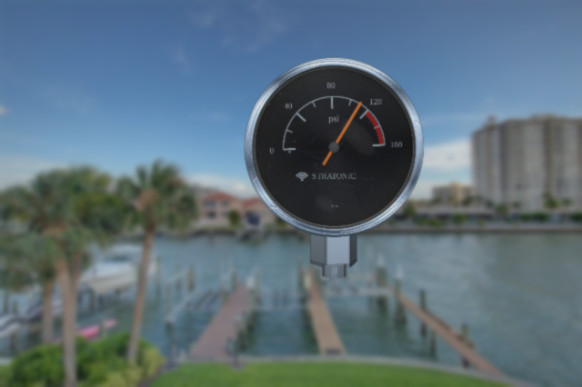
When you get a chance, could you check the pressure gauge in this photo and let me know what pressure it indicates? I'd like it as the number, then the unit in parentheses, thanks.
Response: 110 (psi)
